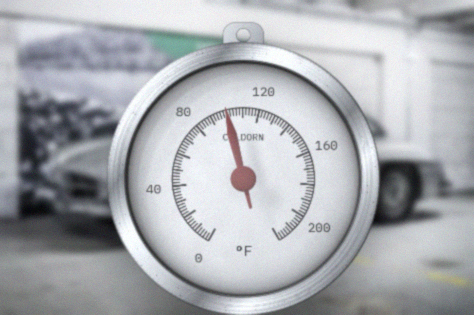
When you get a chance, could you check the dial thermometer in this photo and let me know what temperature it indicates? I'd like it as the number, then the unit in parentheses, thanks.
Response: 100 (°F)
